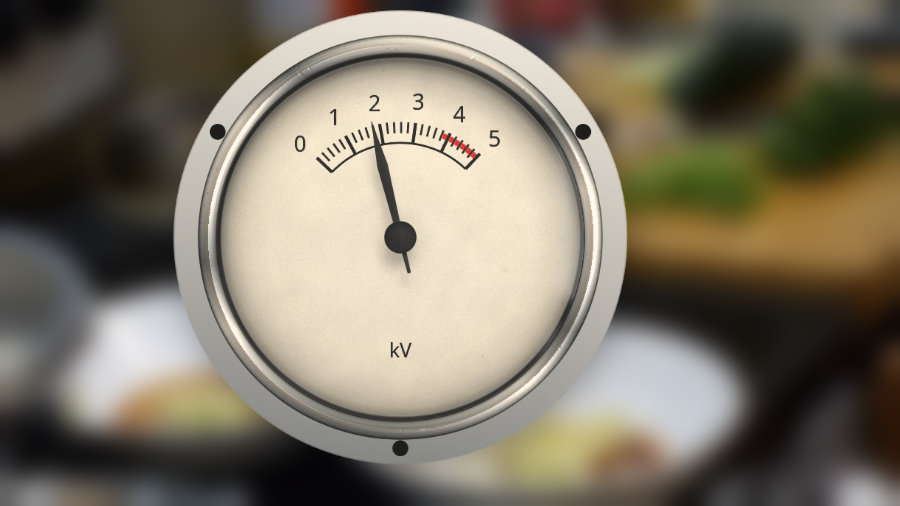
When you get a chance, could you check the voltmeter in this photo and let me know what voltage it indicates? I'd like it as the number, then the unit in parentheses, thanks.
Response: 1.8 (kV)
